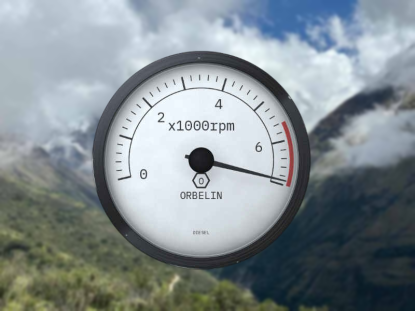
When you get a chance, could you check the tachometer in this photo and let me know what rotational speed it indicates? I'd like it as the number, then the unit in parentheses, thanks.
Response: 6900 (rpm)
